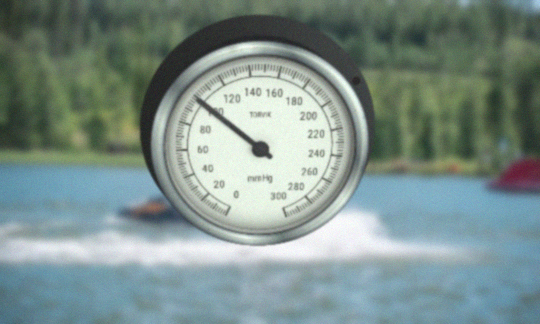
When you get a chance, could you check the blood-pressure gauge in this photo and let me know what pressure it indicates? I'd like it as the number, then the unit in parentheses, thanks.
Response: 100 (mmHg)
